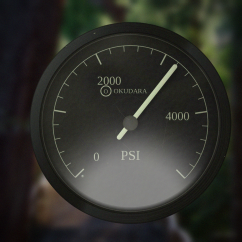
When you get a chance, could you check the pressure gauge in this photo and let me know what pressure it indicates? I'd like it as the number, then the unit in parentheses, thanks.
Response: 3200 (psi)
